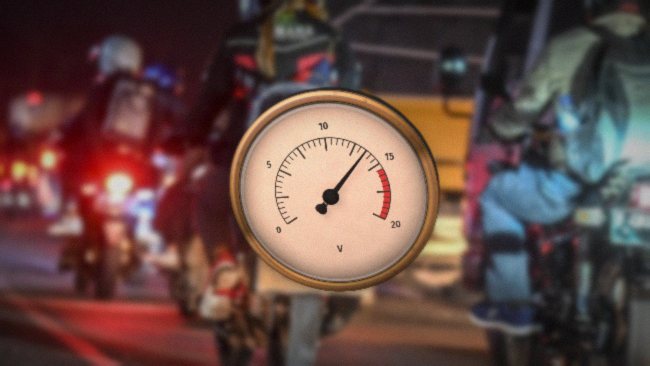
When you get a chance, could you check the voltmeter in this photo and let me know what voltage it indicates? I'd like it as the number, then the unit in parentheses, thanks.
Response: 13.5 (V)
